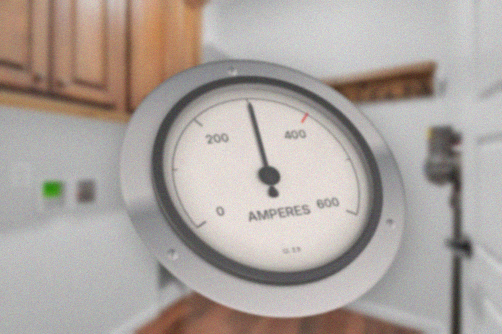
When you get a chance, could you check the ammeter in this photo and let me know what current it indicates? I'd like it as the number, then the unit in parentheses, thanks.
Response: 300 (A)
